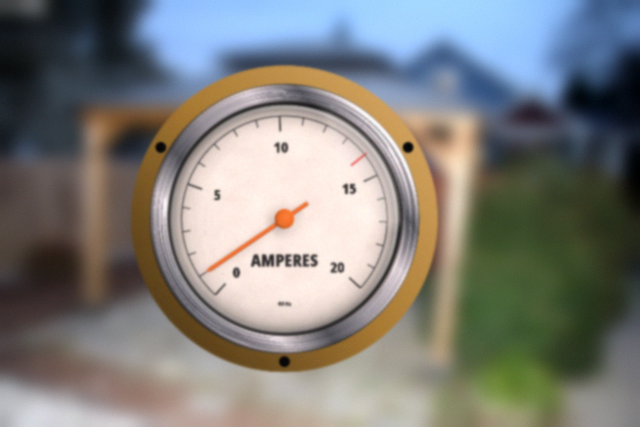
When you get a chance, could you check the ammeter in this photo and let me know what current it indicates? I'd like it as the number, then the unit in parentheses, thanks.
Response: 1 (A)
